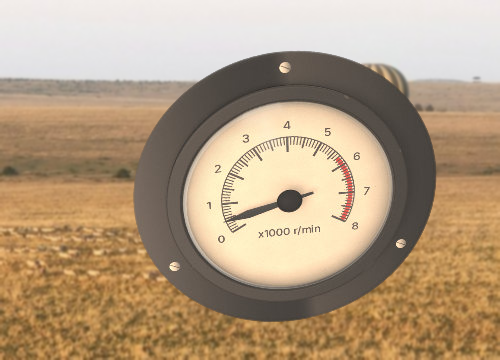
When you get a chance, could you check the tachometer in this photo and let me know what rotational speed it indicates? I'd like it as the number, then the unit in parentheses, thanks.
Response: 500 (rpm)
